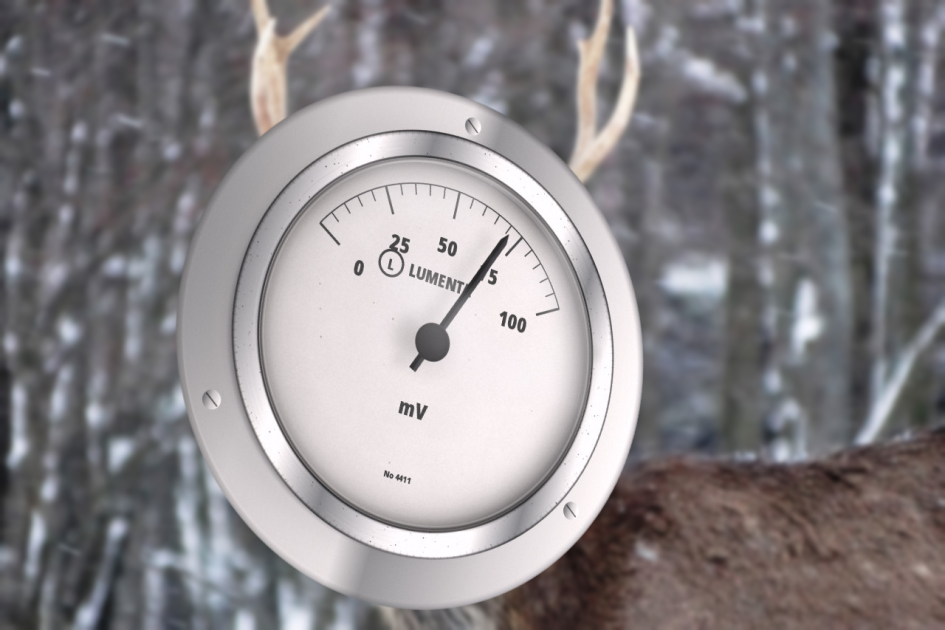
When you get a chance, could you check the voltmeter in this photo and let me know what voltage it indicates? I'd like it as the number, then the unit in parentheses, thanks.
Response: 70 (mV)
